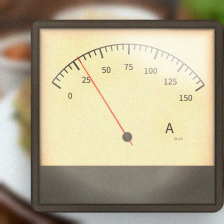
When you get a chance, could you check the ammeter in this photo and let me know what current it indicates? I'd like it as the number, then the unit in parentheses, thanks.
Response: 30 (A)
